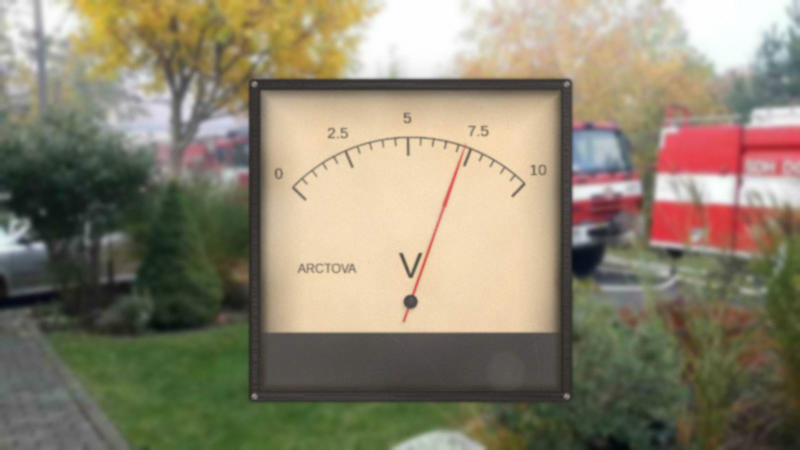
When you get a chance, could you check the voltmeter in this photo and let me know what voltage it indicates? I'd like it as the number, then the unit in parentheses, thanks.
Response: 7.25 (V)
